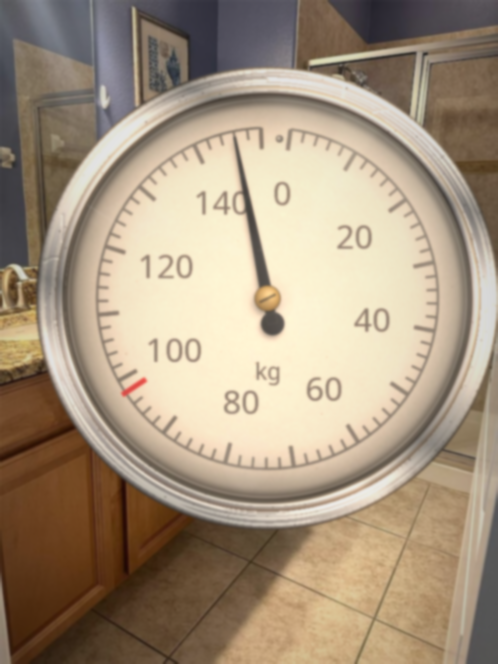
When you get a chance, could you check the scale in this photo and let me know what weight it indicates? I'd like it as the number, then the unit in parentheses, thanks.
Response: 146 (kg)
